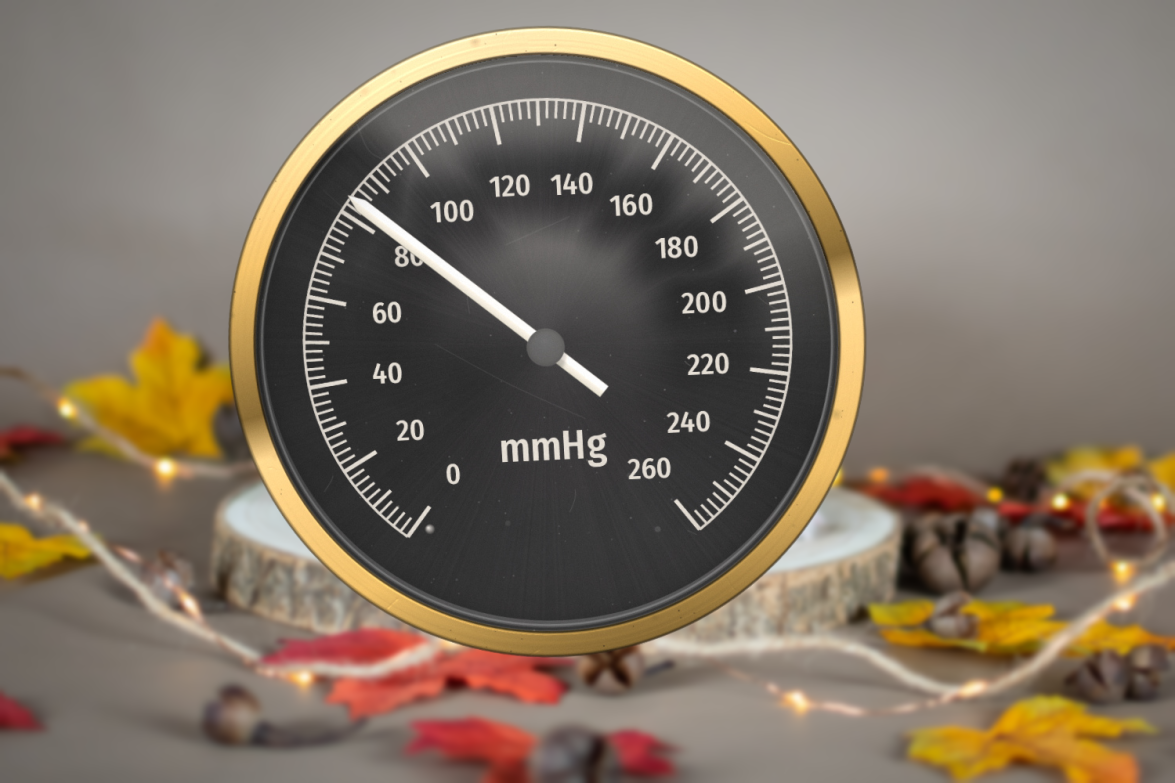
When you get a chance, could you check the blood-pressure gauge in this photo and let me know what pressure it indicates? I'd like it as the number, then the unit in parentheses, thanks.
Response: 84 (mmHg)
